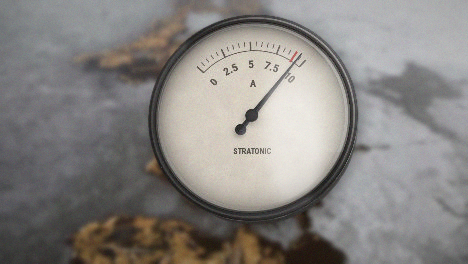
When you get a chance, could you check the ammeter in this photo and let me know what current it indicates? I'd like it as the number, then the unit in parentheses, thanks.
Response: 9.5 (A)
